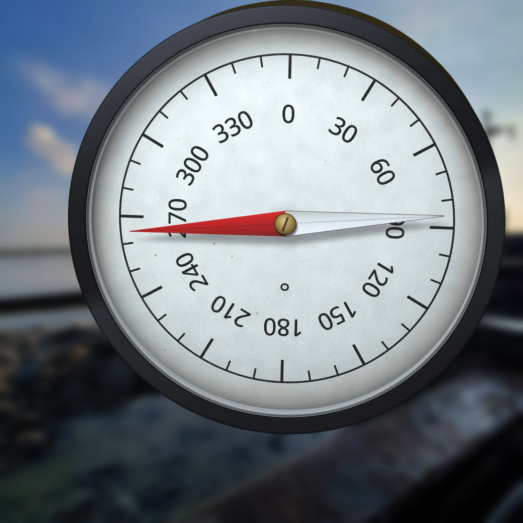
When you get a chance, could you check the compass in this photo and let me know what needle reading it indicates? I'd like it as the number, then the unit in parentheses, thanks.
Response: 265 (°)
